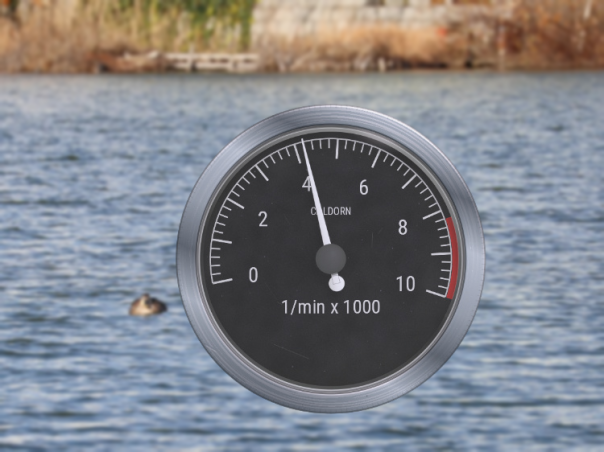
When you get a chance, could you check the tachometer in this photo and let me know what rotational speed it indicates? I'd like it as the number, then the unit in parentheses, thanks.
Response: 4200 (rpm)
